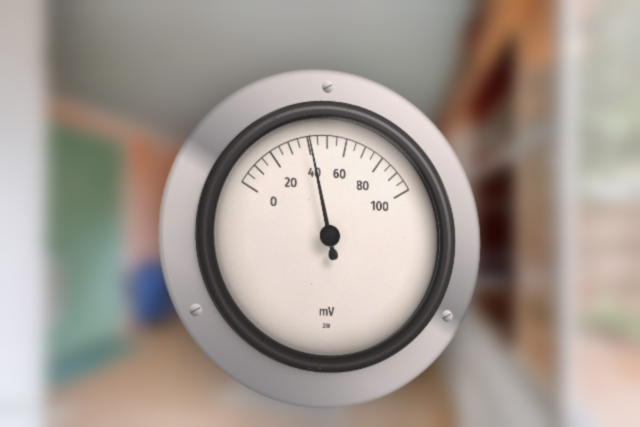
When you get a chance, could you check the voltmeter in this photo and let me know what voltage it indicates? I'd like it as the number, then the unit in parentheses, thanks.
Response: 40 (mV)
